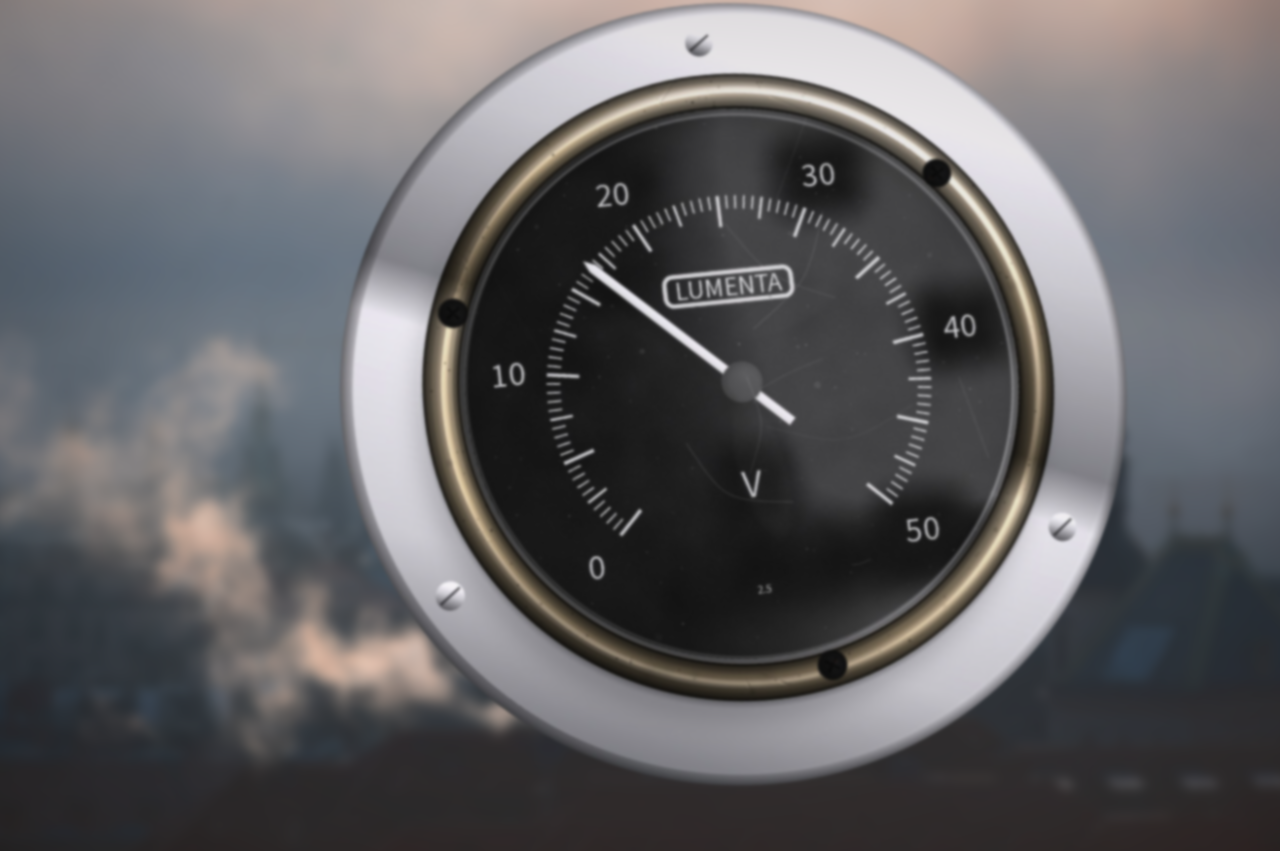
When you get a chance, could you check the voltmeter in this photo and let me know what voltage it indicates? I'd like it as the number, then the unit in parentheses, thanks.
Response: 16.5 (V)
